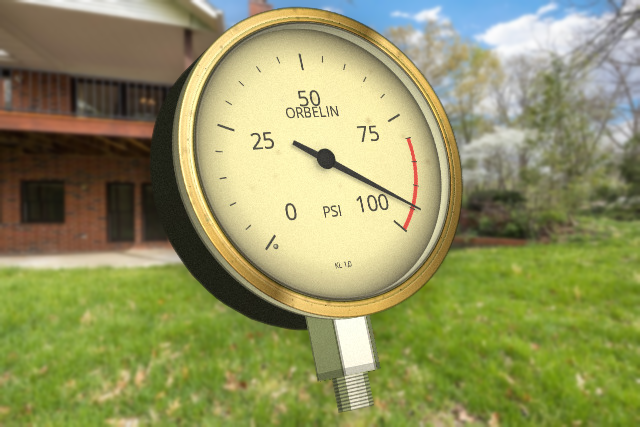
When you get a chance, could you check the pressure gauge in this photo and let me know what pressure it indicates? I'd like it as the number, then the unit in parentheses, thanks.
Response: 95 (psi)
